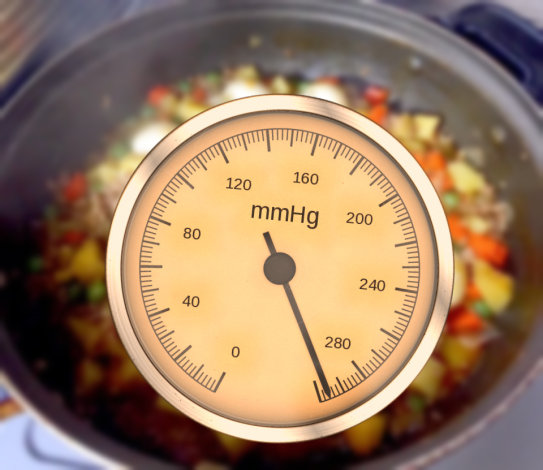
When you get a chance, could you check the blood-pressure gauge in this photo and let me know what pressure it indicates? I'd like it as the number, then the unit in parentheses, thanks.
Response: 296 (mmHg)
